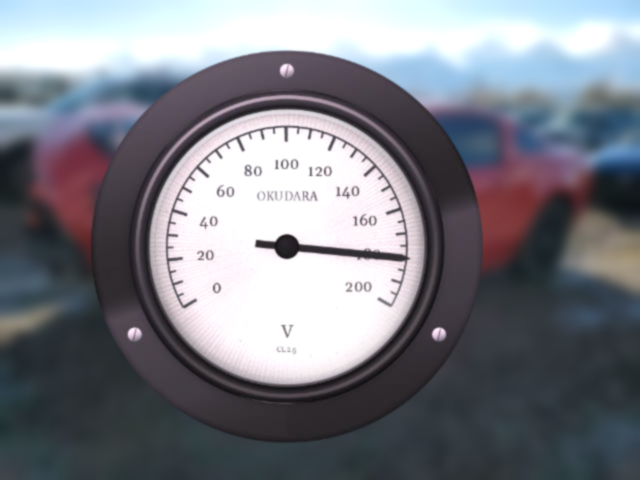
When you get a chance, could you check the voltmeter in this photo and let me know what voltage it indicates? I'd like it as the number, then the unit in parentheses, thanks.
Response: 180 (V)
